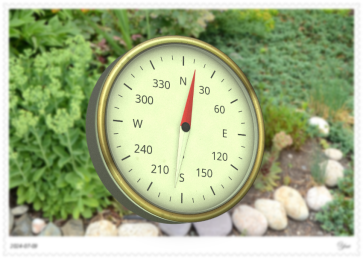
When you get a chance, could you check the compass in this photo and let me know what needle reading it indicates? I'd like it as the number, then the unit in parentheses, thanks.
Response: 10 (°)
